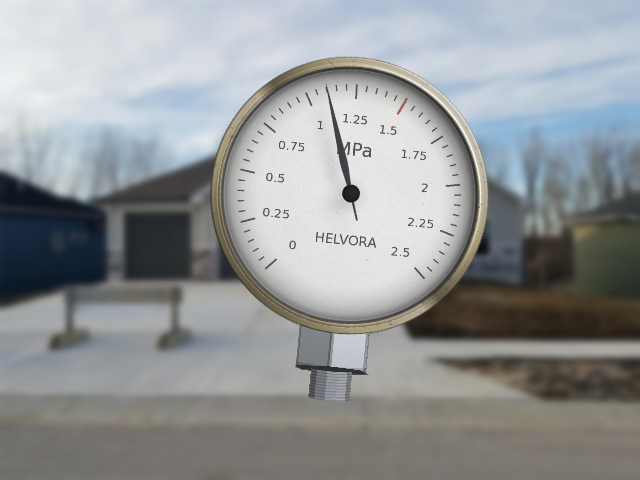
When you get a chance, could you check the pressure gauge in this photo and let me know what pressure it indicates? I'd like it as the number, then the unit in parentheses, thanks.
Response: 1.1 (MPa)
